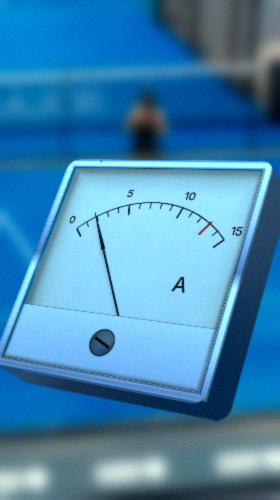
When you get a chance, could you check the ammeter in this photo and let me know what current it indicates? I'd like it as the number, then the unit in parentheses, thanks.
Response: 2 (A)
